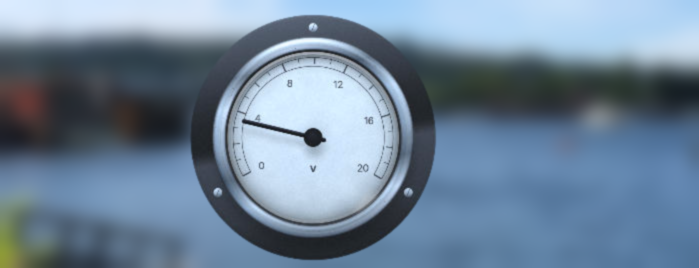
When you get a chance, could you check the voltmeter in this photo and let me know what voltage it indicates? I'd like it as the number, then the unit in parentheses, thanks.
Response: 3.5 (V)
